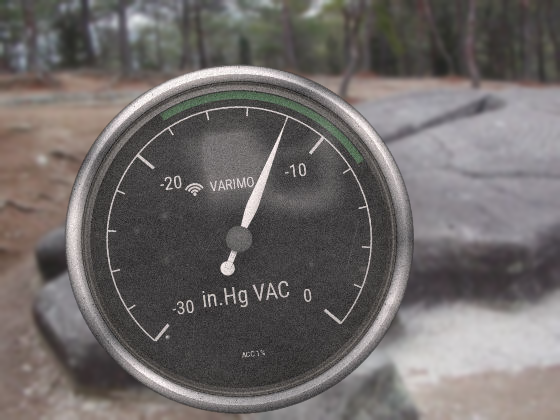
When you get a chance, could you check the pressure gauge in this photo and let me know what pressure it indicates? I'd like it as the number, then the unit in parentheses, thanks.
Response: -12 (inHg)
